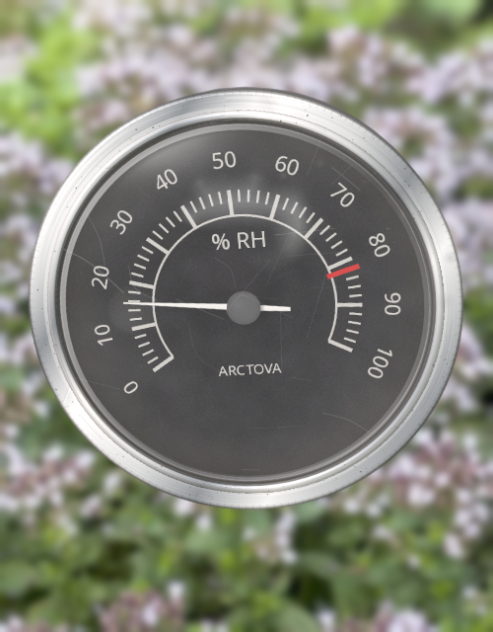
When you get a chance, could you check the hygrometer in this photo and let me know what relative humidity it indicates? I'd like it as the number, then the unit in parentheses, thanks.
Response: 16 (%)
